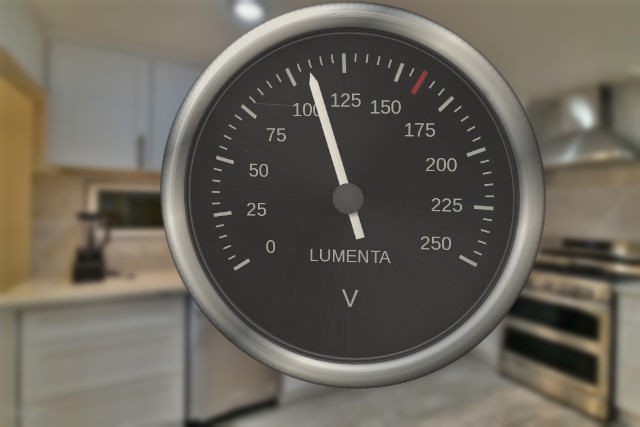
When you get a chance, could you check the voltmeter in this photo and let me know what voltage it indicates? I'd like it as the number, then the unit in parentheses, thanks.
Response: 110 (V)
